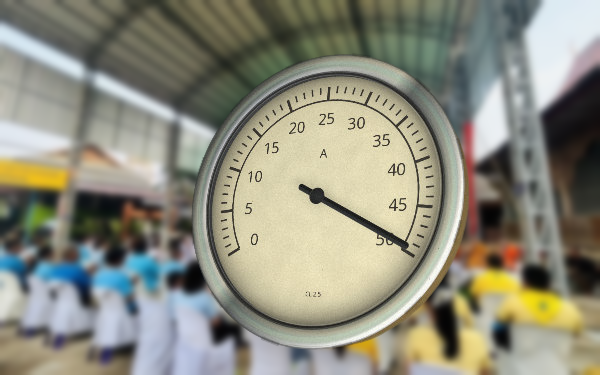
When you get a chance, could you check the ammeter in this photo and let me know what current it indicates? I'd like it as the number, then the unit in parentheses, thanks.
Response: 49.5 (A)
